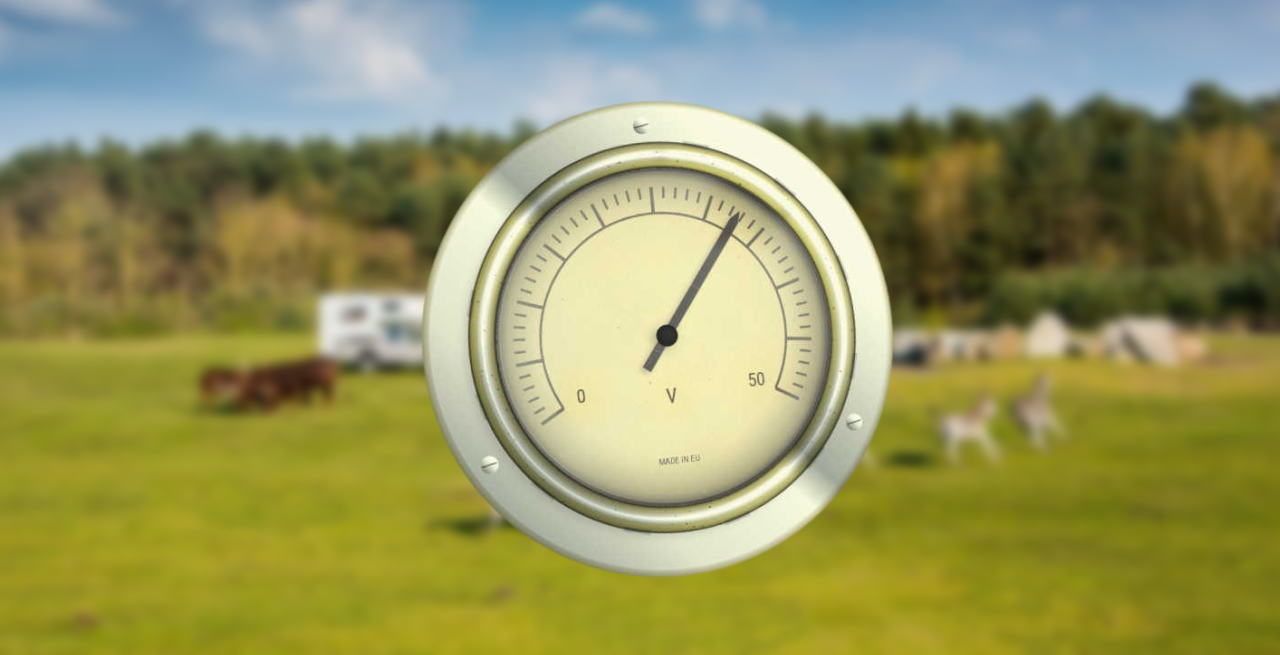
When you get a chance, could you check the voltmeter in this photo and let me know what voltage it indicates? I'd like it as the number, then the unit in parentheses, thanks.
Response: 32.5 (V)
